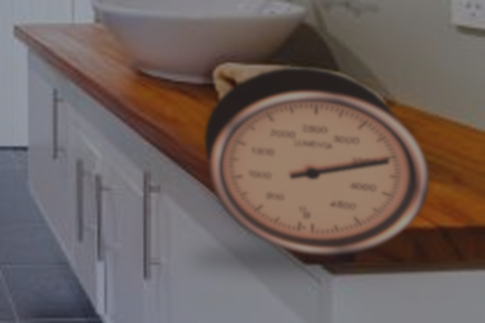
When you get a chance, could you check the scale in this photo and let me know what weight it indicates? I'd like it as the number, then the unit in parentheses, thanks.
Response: 3500 (g)
